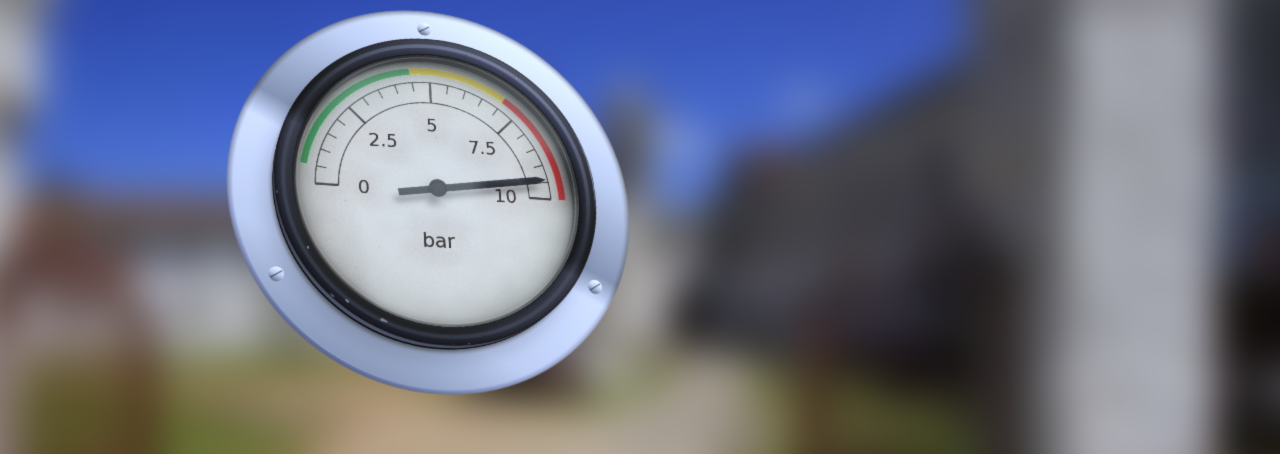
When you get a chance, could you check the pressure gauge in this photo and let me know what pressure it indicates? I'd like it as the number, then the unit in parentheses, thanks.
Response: 9.5 (bar)
